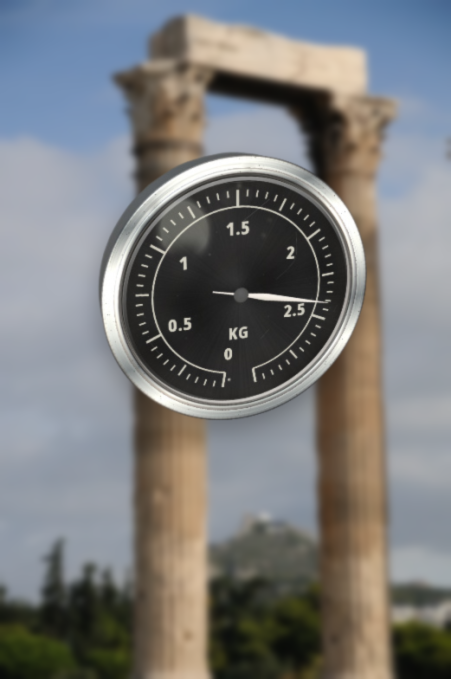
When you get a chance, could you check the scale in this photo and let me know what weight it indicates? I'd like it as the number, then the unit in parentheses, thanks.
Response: 2.4 (kg)
